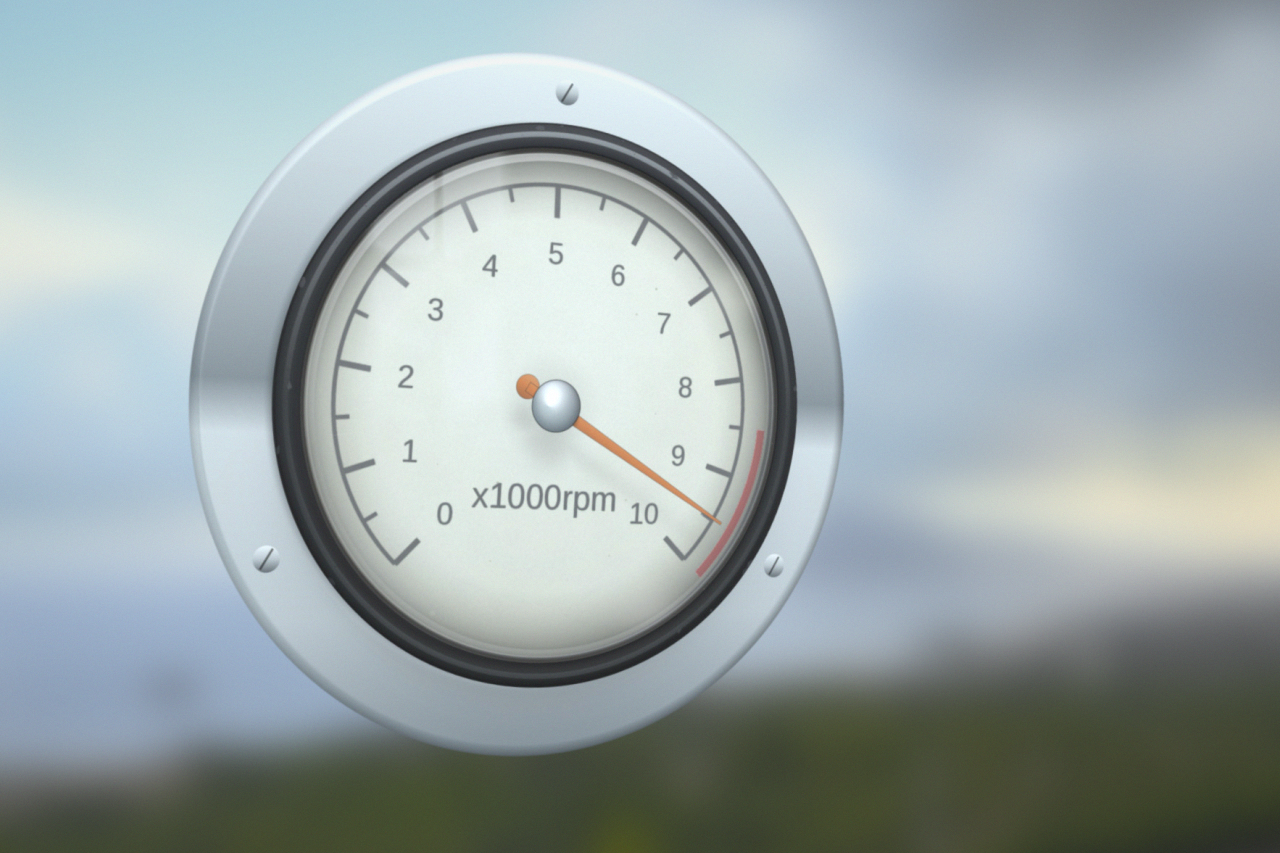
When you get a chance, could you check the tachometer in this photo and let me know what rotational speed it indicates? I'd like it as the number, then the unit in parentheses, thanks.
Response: 9500 (rpm)
